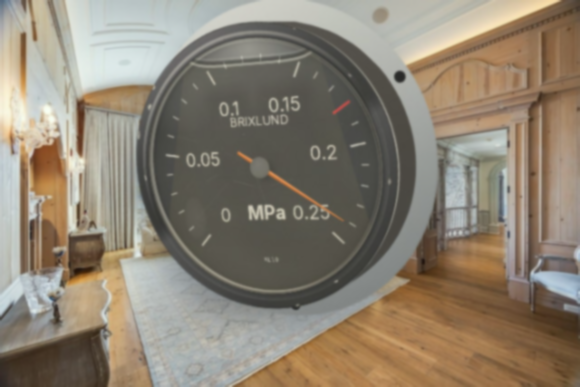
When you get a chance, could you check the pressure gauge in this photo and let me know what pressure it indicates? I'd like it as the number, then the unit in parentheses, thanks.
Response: 0.24 (MPa)
